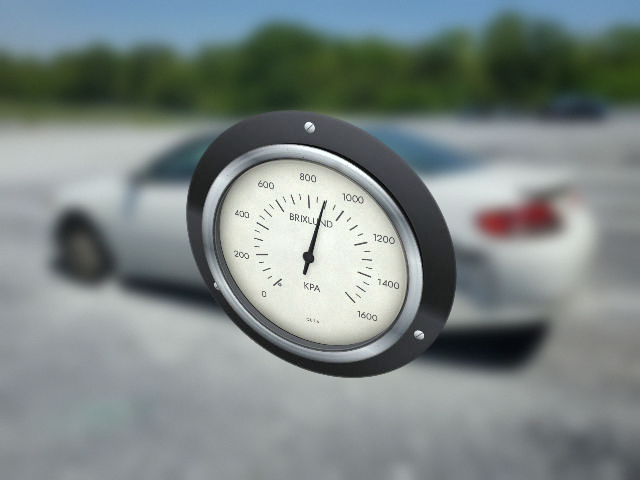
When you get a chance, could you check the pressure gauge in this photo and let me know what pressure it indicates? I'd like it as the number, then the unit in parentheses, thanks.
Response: 900 (kPa)
